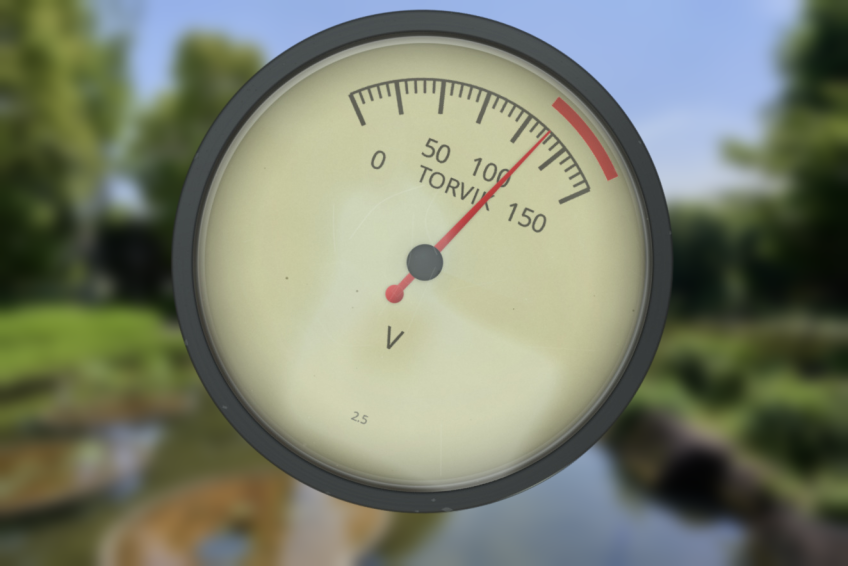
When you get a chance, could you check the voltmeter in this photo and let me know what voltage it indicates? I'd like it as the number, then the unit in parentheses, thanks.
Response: 112.5 (V)
